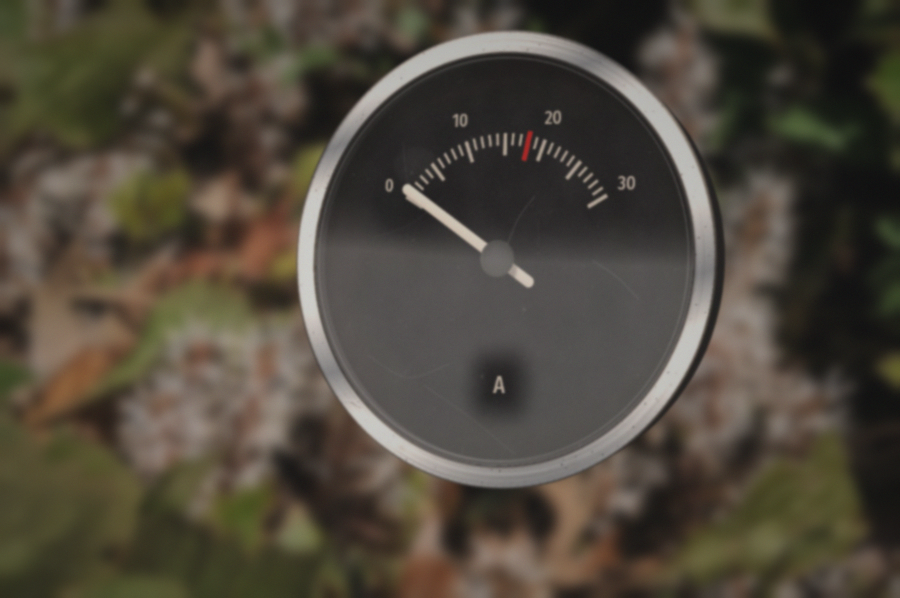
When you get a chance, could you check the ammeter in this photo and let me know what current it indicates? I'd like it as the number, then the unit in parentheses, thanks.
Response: 1 (A)
